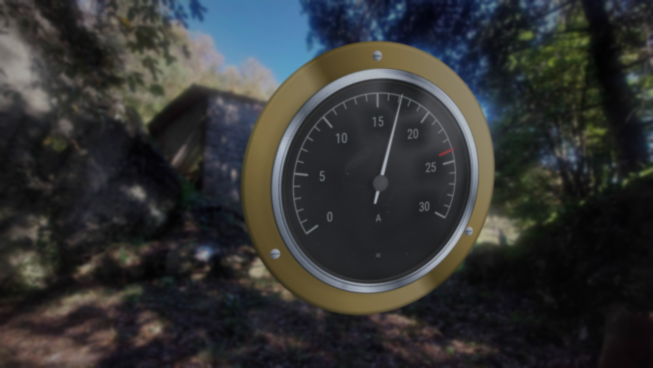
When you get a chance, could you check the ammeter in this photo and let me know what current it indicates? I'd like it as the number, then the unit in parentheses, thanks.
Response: 17 (A)
